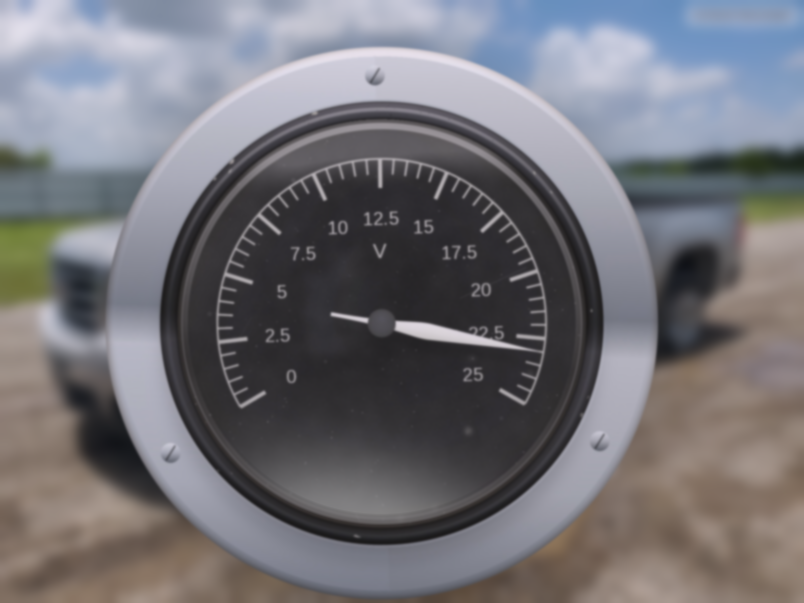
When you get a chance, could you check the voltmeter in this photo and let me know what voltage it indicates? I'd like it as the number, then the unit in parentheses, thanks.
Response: 23 (V)
